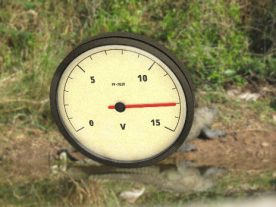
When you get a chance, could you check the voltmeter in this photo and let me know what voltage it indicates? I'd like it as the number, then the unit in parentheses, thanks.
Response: 13 (V)
